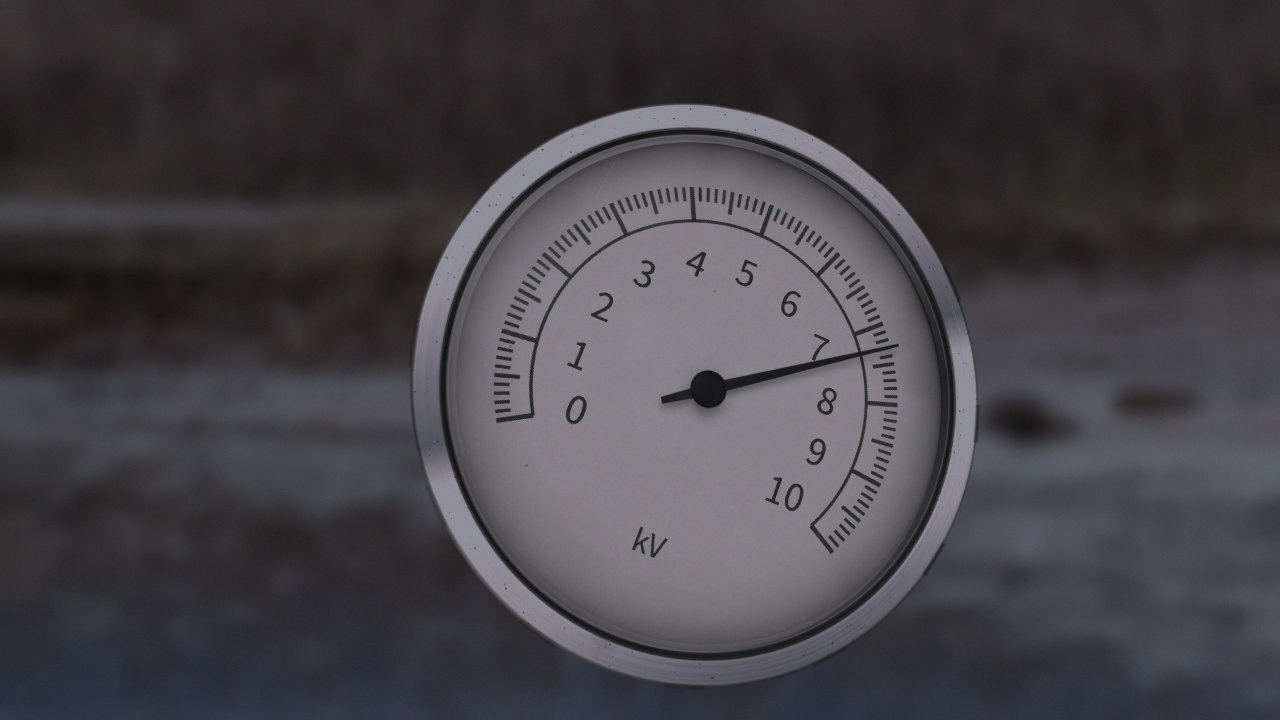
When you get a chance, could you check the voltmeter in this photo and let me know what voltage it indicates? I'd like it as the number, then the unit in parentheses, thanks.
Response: 7.3 (kV)
